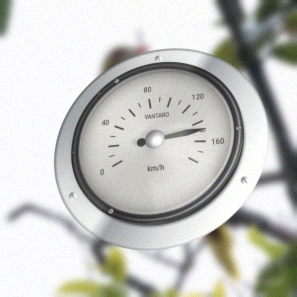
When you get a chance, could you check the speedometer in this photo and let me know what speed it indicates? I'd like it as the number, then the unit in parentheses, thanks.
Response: 150 (km/h)
